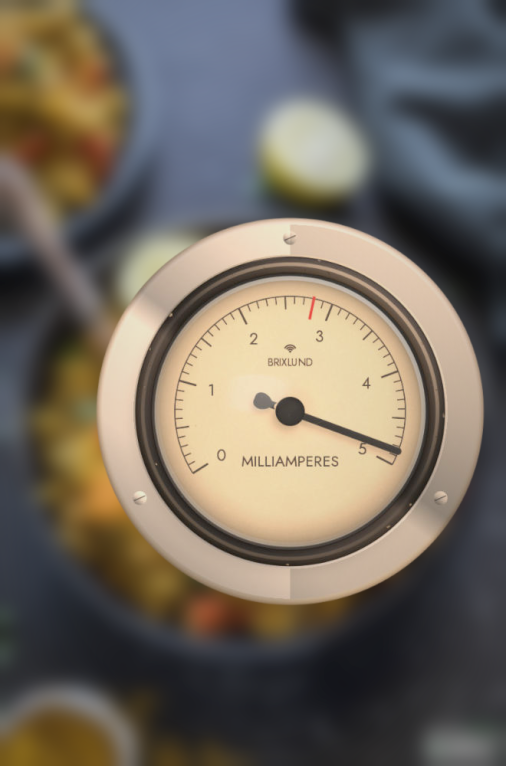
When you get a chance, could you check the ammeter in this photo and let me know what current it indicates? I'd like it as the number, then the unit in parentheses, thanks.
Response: 4.85 (mA)
